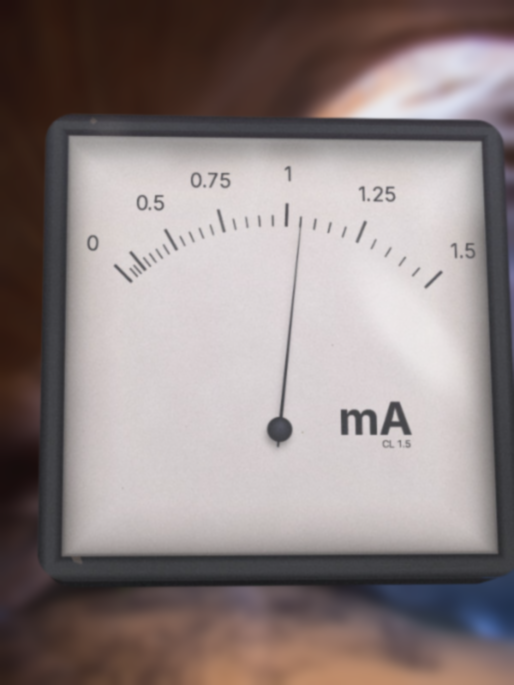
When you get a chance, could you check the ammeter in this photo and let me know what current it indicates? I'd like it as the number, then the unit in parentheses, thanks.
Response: 1.05 (mA)
